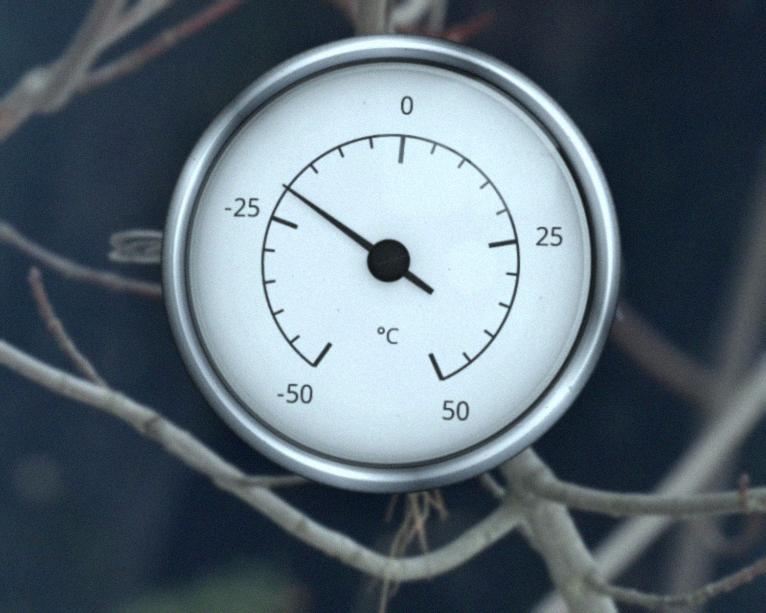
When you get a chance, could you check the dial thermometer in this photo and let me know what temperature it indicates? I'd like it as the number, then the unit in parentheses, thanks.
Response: -20 (°C)
